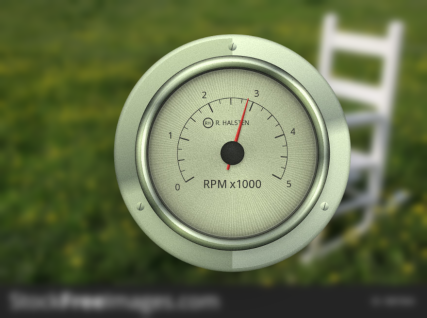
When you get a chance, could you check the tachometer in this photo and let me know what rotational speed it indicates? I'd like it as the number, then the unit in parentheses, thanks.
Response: 2875 (rpm)
